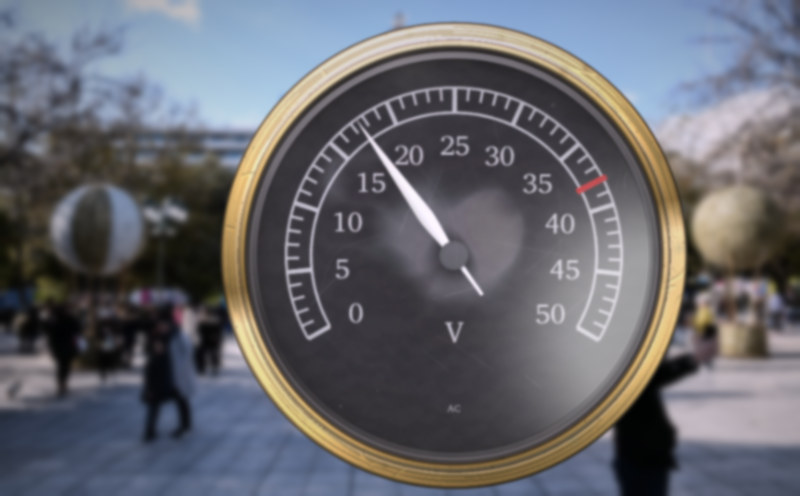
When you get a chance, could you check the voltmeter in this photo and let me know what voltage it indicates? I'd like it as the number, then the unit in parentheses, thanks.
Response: 17.5 (V)
